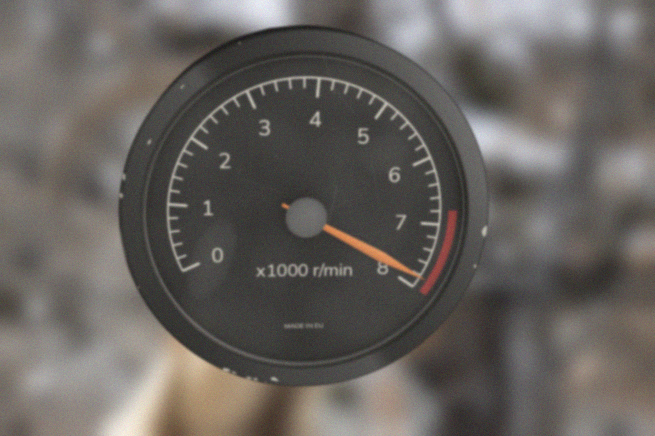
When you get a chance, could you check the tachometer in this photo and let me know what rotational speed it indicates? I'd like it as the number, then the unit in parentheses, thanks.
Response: 7800 (rpm)
